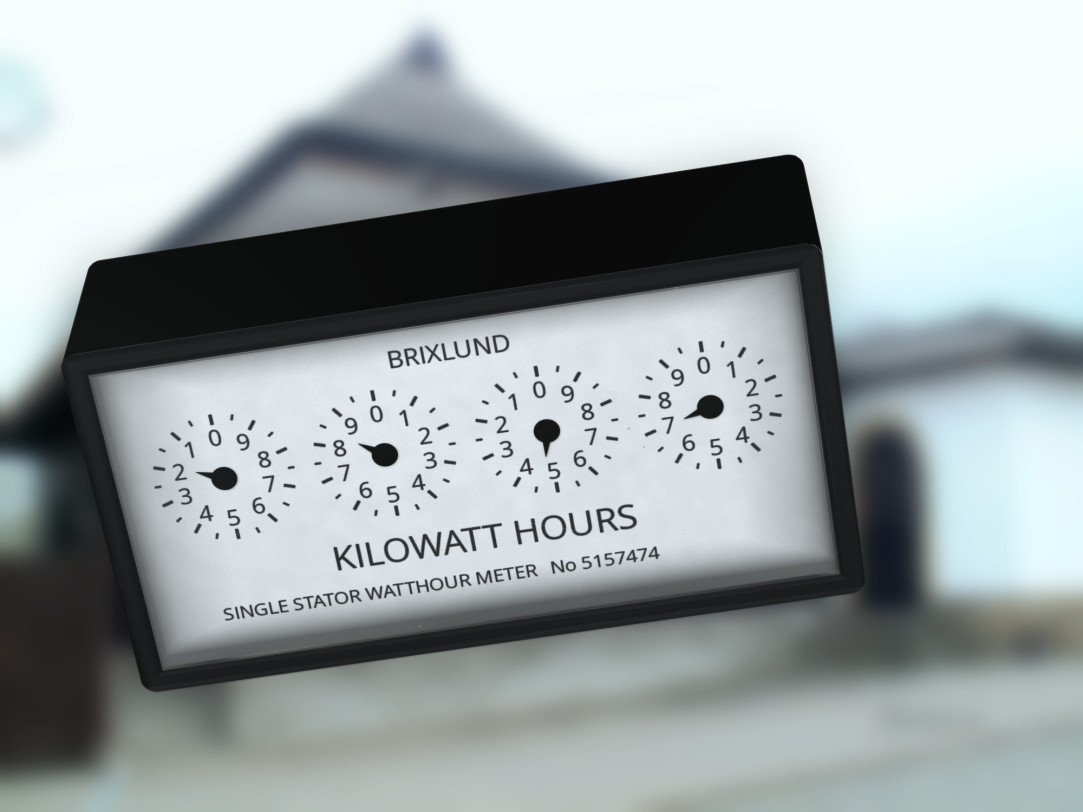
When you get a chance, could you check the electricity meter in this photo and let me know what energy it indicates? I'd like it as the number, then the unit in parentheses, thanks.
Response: 1847 (kWh)
